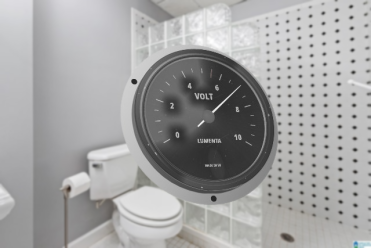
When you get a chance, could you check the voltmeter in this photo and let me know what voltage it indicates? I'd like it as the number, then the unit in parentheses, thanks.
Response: 7 (V)
